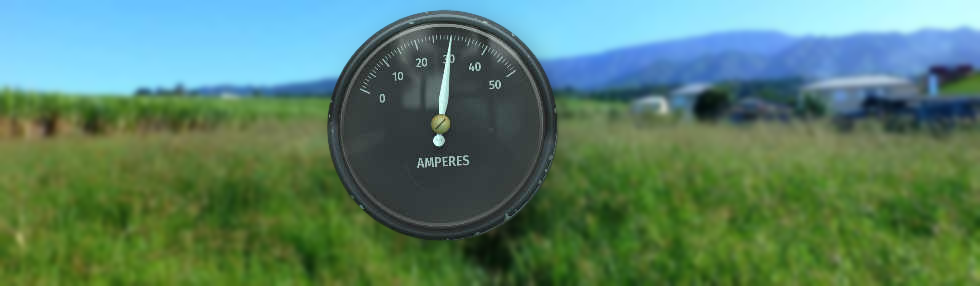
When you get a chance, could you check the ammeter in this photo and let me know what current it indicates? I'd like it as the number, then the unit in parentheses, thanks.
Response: 30 (A)
